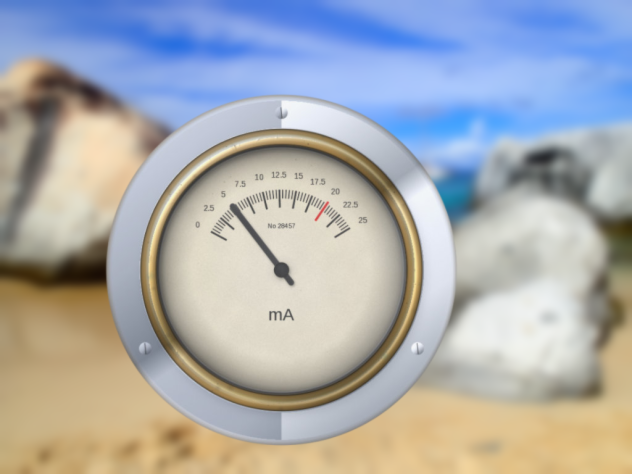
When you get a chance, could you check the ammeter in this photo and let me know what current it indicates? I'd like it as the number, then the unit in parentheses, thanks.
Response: 5 (mA)
